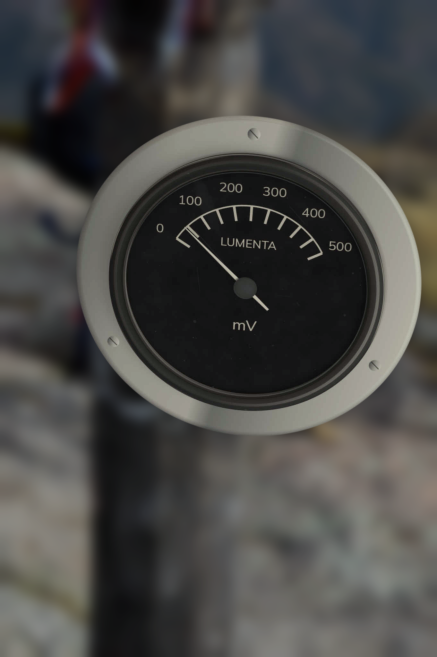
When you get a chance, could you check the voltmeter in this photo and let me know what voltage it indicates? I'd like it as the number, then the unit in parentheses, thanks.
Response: 50 (mV)
